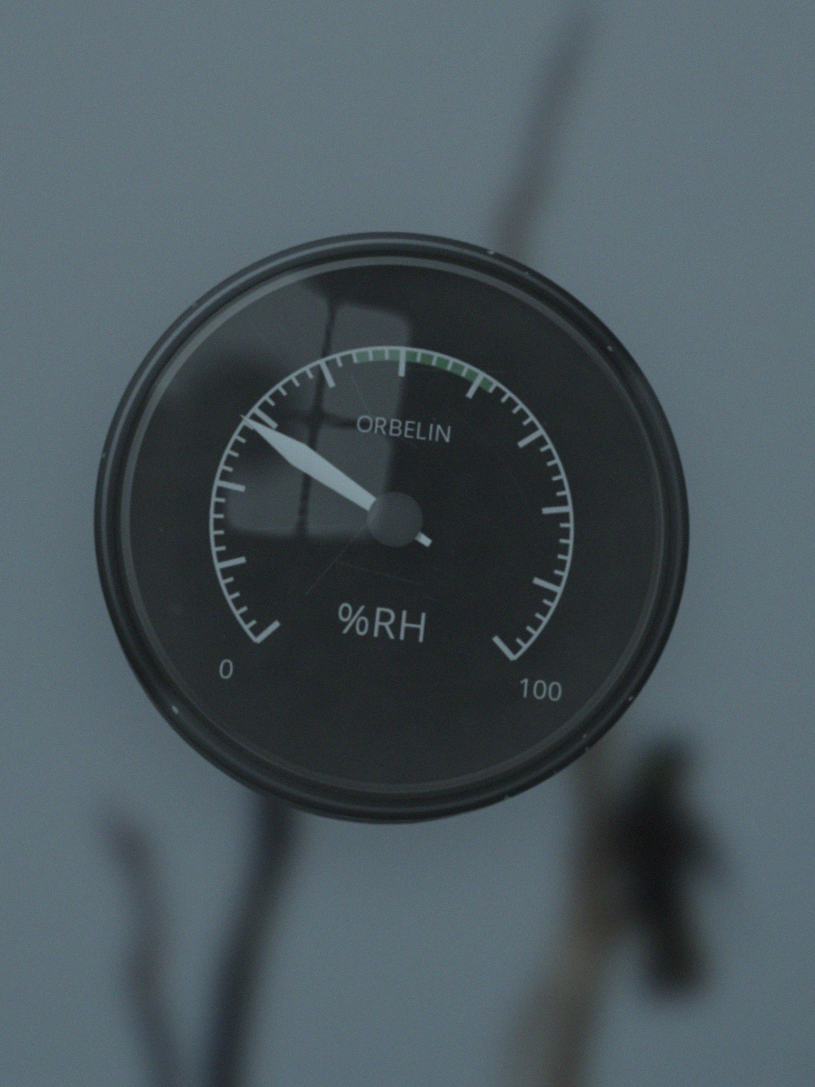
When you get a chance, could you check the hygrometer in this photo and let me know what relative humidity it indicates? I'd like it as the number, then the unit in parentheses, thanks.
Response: 28 (%)
